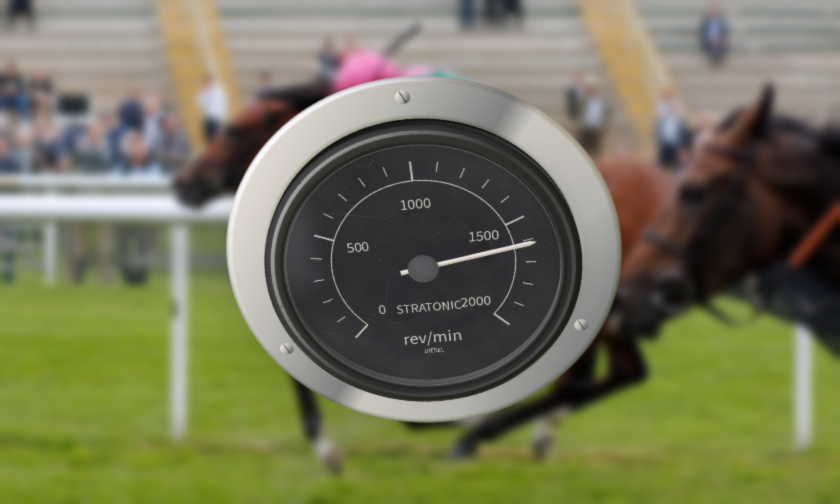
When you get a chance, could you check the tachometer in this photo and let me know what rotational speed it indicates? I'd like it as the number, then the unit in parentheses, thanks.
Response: 1600 (rpm)
